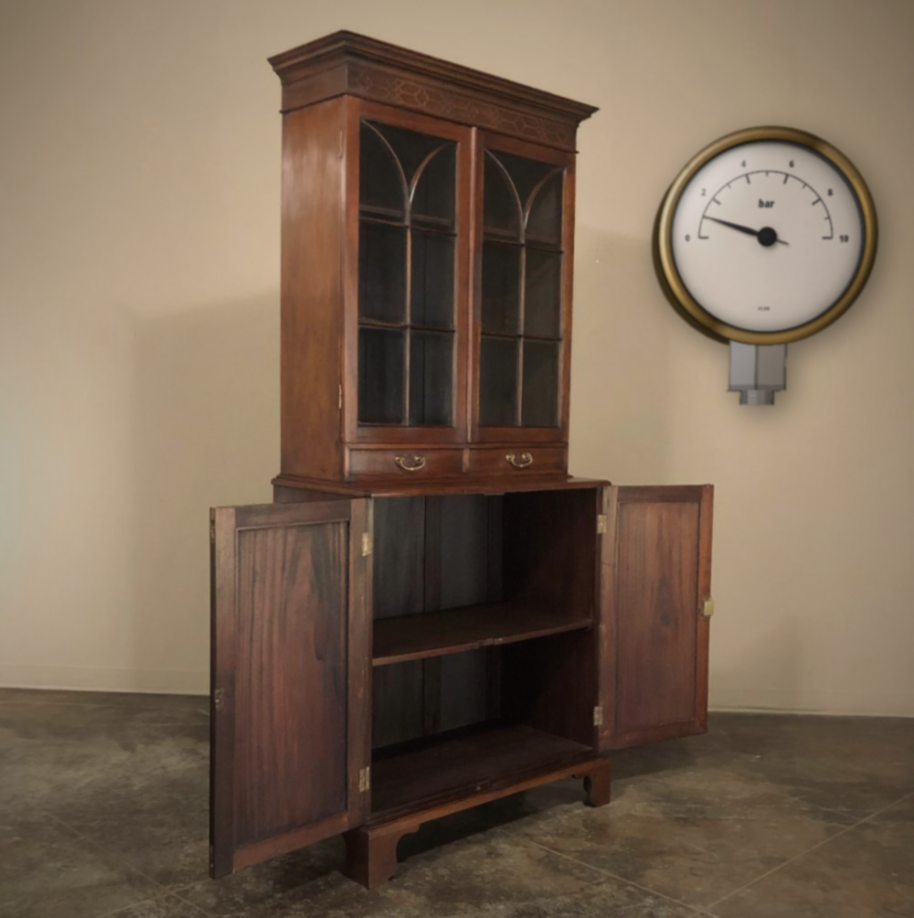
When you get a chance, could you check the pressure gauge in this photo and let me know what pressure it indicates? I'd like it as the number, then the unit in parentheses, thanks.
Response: 1 (bar)
